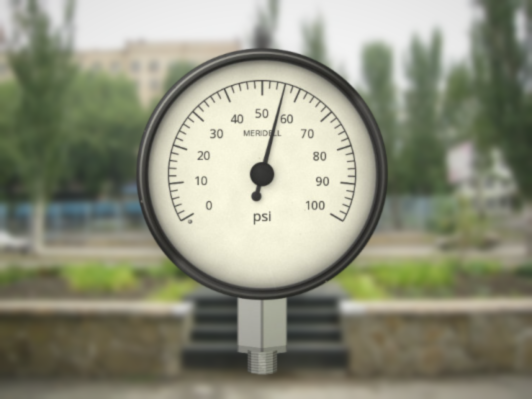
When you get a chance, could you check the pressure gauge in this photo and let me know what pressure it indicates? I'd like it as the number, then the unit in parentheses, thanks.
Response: 56 (psi)
